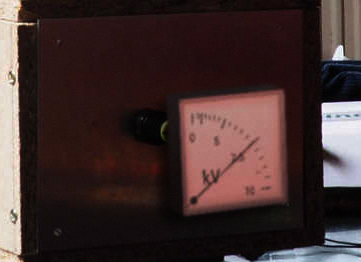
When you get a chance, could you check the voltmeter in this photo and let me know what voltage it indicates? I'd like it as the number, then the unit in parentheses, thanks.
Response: 7.5 (kV)
